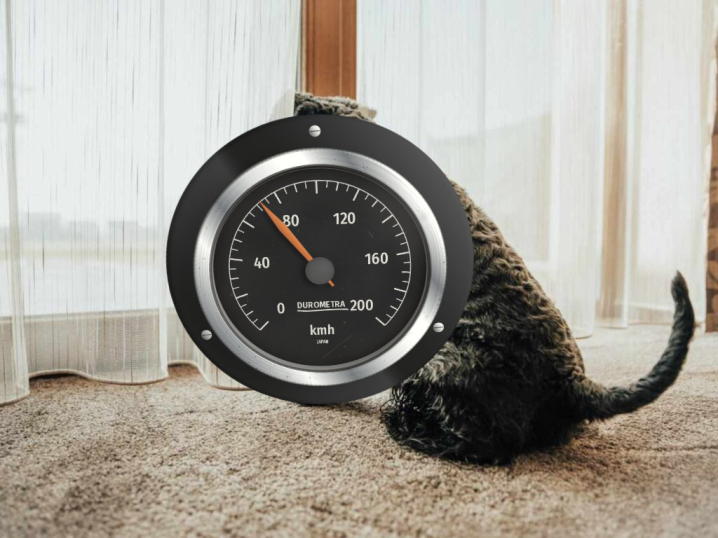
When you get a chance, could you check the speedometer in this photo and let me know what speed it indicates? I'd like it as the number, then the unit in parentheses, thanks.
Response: 72.5 (km/h)
